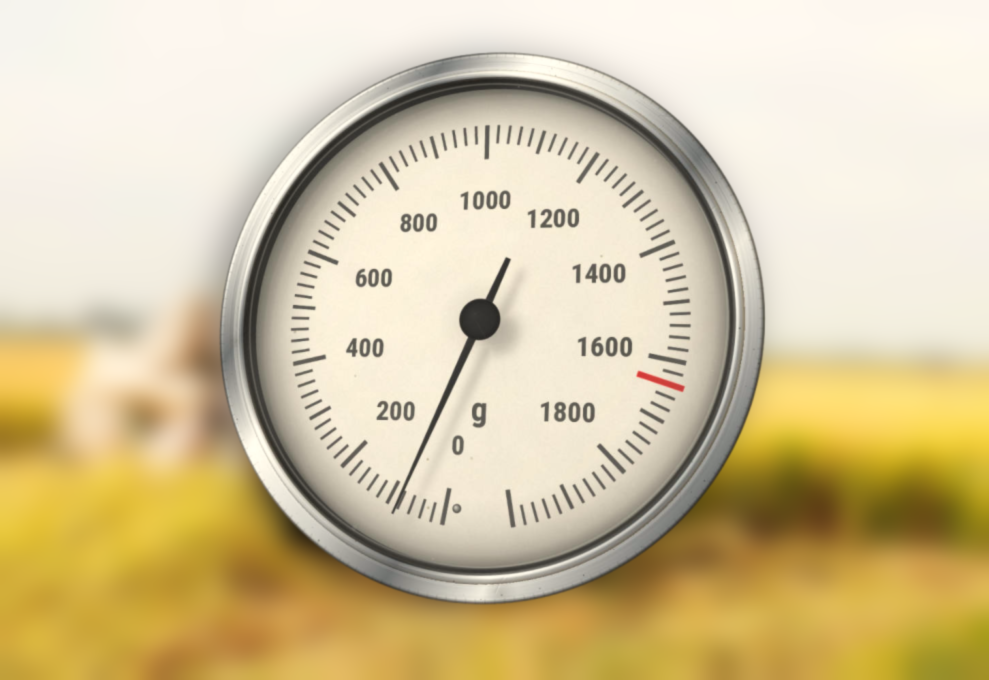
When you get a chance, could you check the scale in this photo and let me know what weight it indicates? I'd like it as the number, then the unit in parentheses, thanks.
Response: 80 (g)
